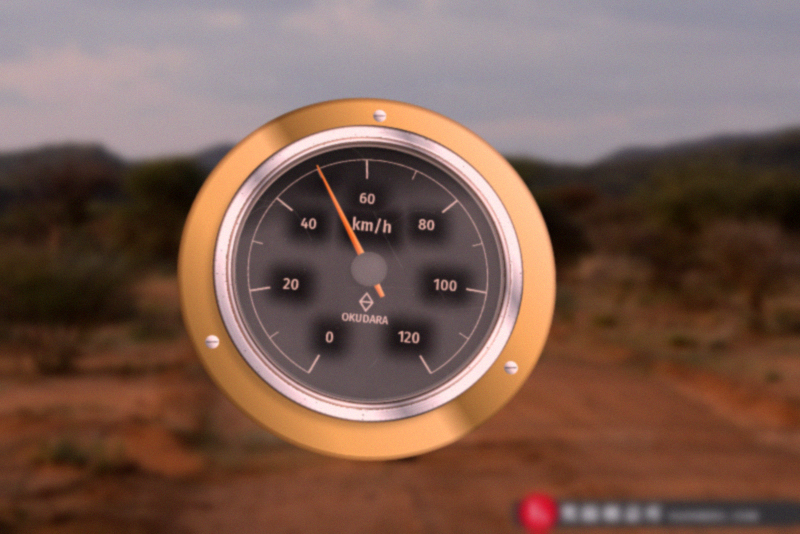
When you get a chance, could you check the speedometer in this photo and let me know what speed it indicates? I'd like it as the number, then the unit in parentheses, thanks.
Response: 50 (km/h)
